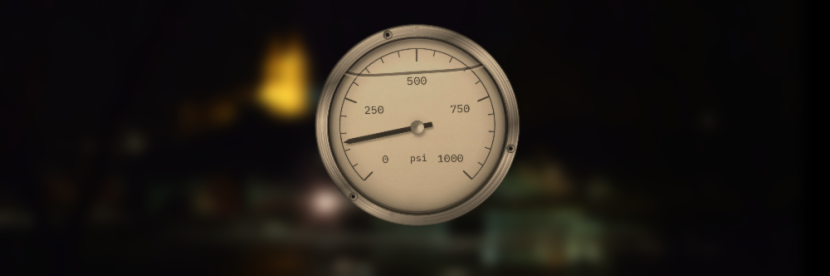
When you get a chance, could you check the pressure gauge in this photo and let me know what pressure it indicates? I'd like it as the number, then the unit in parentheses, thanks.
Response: 125 (psi)
